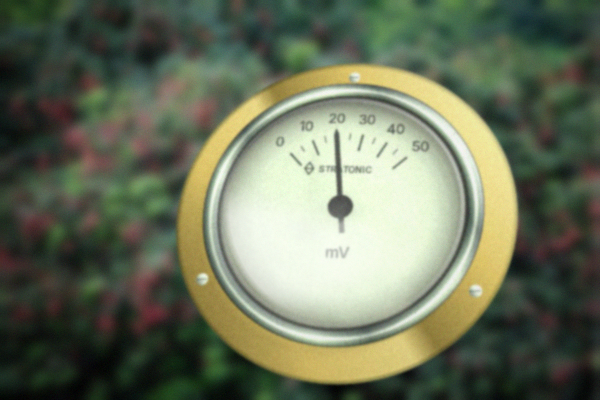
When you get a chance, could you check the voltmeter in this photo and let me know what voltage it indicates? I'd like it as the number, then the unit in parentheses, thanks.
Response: 20 (mV)
